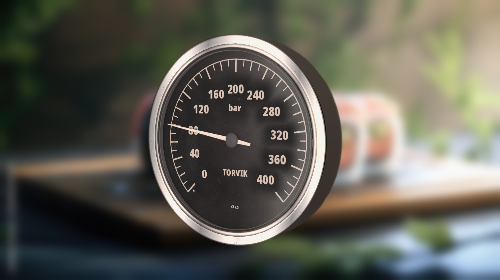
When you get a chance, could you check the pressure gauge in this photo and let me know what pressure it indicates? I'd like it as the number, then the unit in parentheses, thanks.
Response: 80 (bar)
